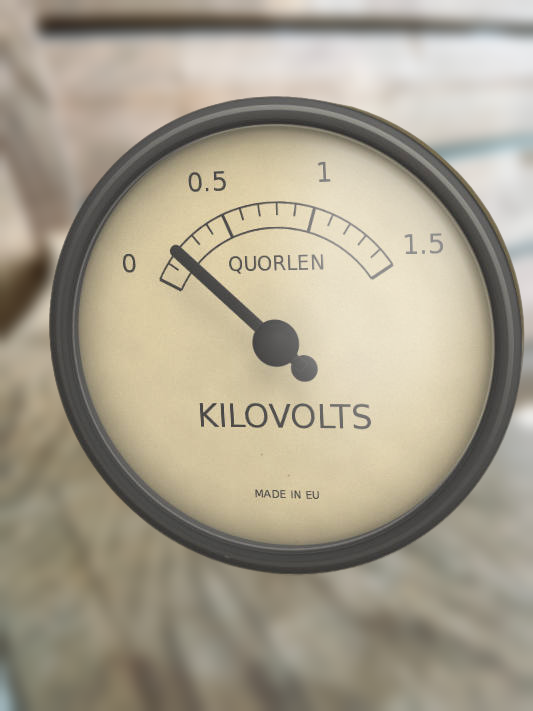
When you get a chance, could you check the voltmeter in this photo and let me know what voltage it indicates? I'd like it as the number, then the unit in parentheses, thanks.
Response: 0.2 (kV)
